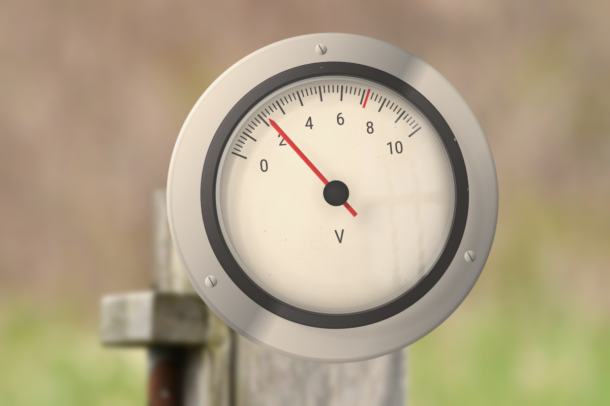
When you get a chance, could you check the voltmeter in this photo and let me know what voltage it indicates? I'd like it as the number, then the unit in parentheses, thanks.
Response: 2.2 (V)
